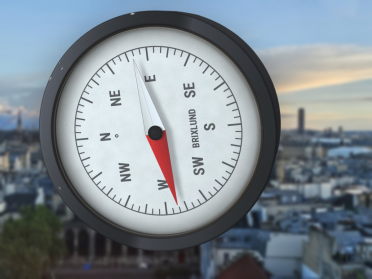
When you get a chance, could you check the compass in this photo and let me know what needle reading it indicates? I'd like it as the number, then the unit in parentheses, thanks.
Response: 260 (°)
